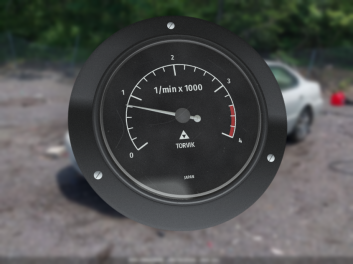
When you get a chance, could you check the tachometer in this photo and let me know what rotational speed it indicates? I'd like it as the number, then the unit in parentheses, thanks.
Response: 800 (rpm)
